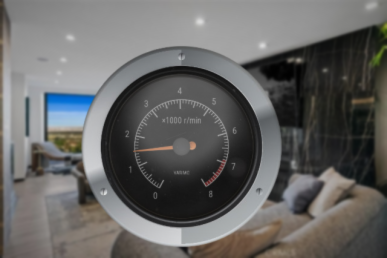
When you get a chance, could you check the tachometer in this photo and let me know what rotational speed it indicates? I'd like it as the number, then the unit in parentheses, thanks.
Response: 1500 (rpm)
